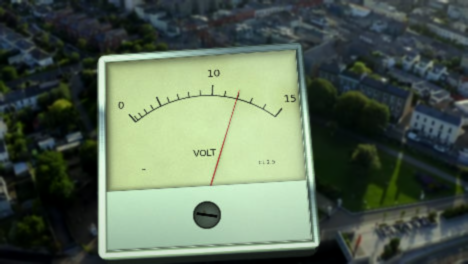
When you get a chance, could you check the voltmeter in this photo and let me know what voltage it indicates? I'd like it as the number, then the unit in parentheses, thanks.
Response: 12 (V)
